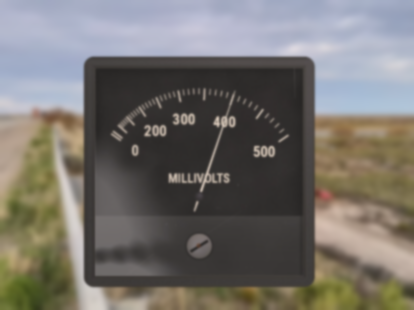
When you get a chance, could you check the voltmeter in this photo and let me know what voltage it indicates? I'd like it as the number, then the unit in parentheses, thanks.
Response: 400 (mV)
